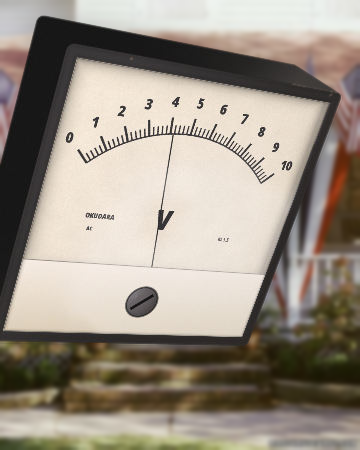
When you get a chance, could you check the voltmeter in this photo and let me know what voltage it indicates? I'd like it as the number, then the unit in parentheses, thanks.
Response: 4 (V)
